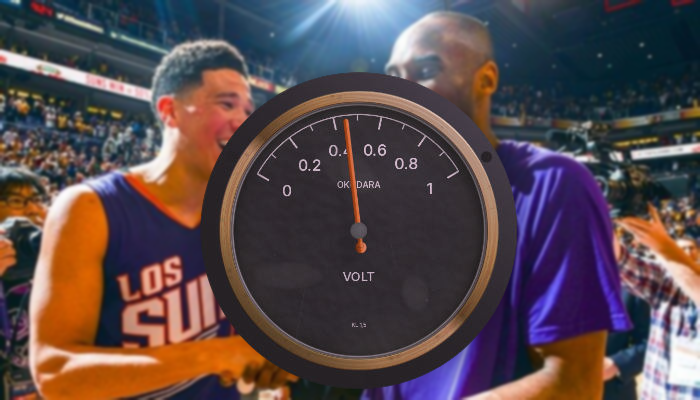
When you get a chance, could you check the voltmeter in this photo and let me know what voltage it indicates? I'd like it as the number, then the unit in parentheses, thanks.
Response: 0.45 (V)
